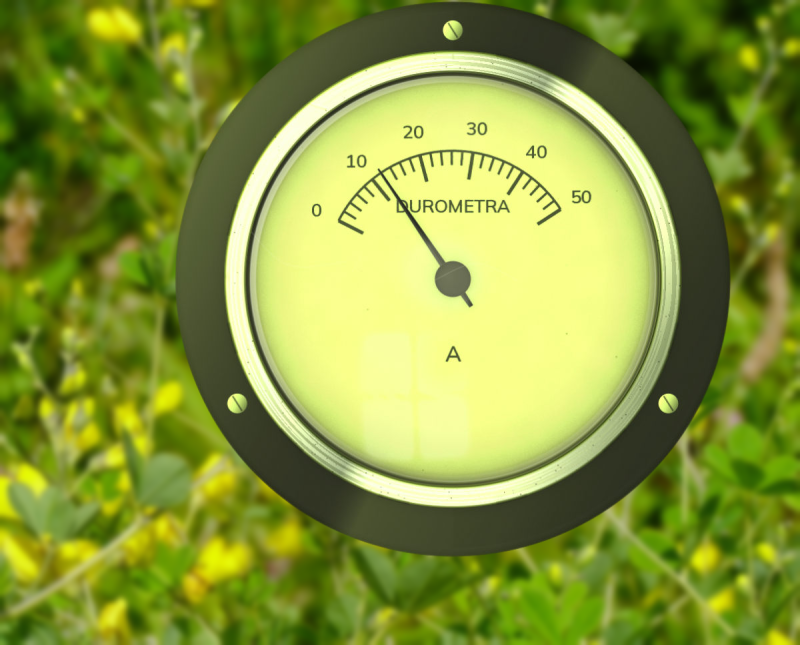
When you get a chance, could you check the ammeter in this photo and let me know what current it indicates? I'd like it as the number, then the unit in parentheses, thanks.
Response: 12 (A)
